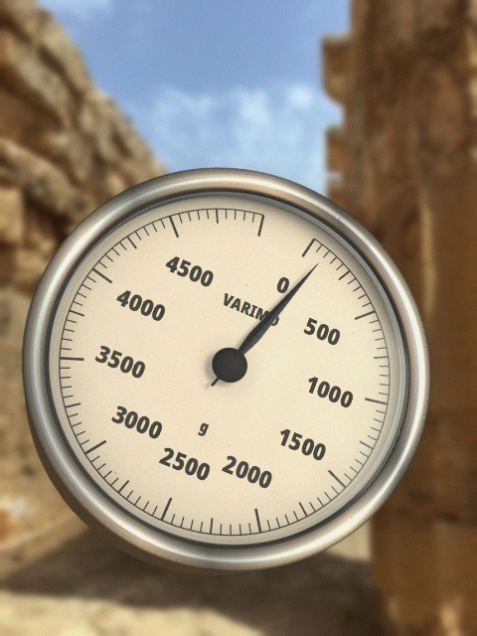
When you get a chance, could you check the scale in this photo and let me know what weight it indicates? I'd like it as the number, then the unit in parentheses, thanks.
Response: 100 (g)
